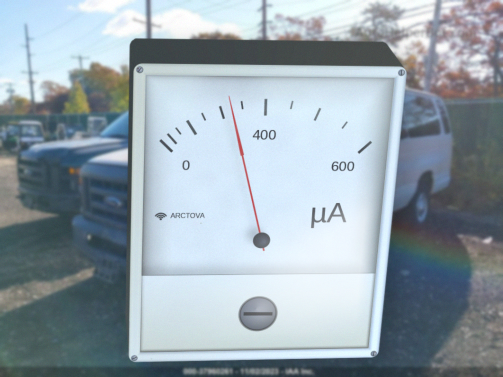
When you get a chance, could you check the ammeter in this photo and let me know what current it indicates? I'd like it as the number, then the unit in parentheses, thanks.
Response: 325 (µA)
